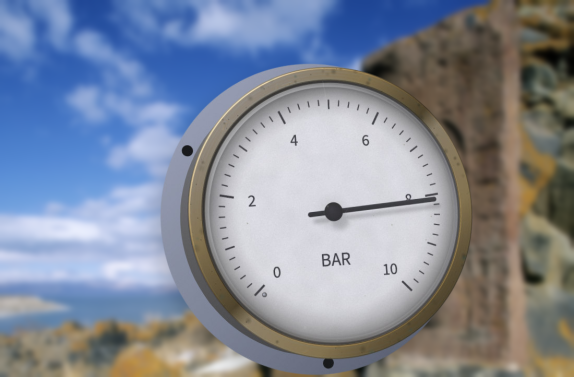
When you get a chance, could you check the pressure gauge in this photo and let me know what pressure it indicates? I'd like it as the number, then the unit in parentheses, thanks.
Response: 8.1 (bar)
